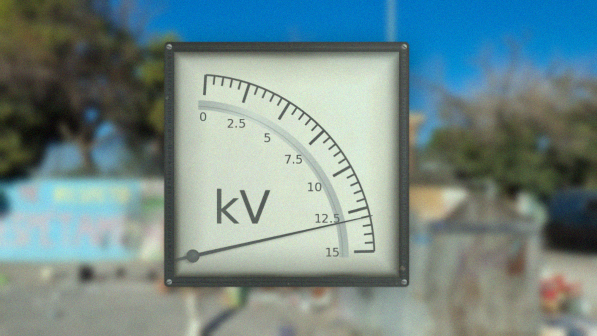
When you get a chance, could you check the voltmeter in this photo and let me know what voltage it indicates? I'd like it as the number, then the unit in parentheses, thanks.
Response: 13 (kV)
